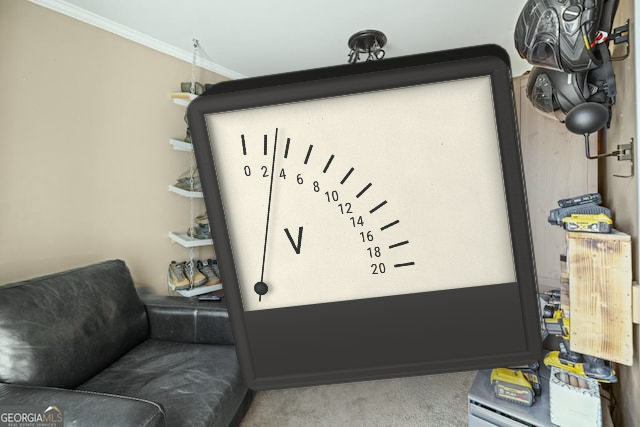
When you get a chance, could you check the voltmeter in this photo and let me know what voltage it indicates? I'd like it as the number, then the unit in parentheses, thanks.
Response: 3 (V)
